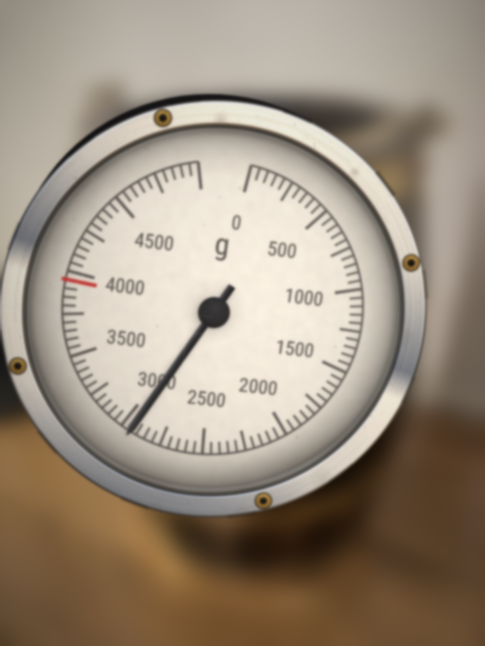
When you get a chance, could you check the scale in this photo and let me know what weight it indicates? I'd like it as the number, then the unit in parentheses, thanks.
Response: 2950 (g)
